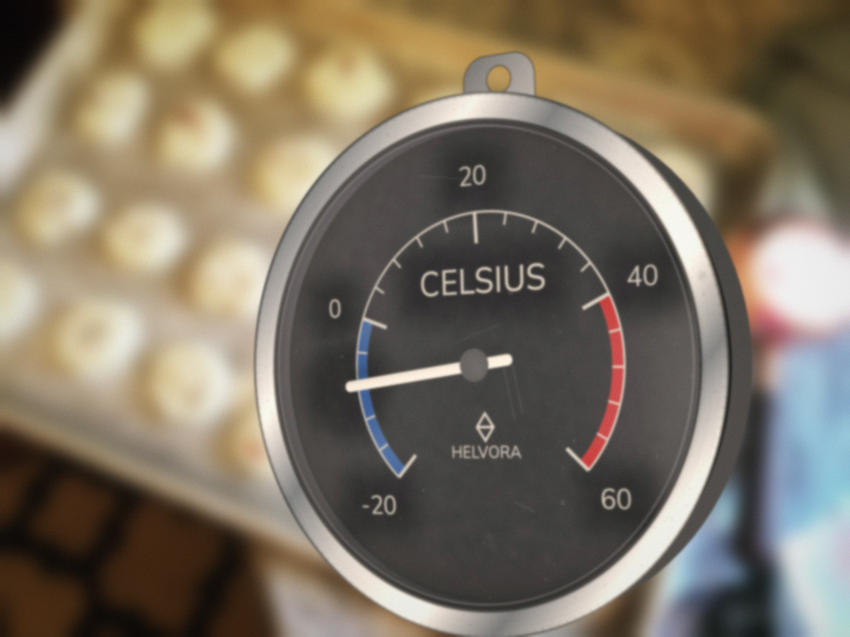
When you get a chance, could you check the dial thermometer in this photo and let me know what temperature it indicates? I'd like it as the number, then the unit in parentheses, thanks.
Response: -8 (°C)
